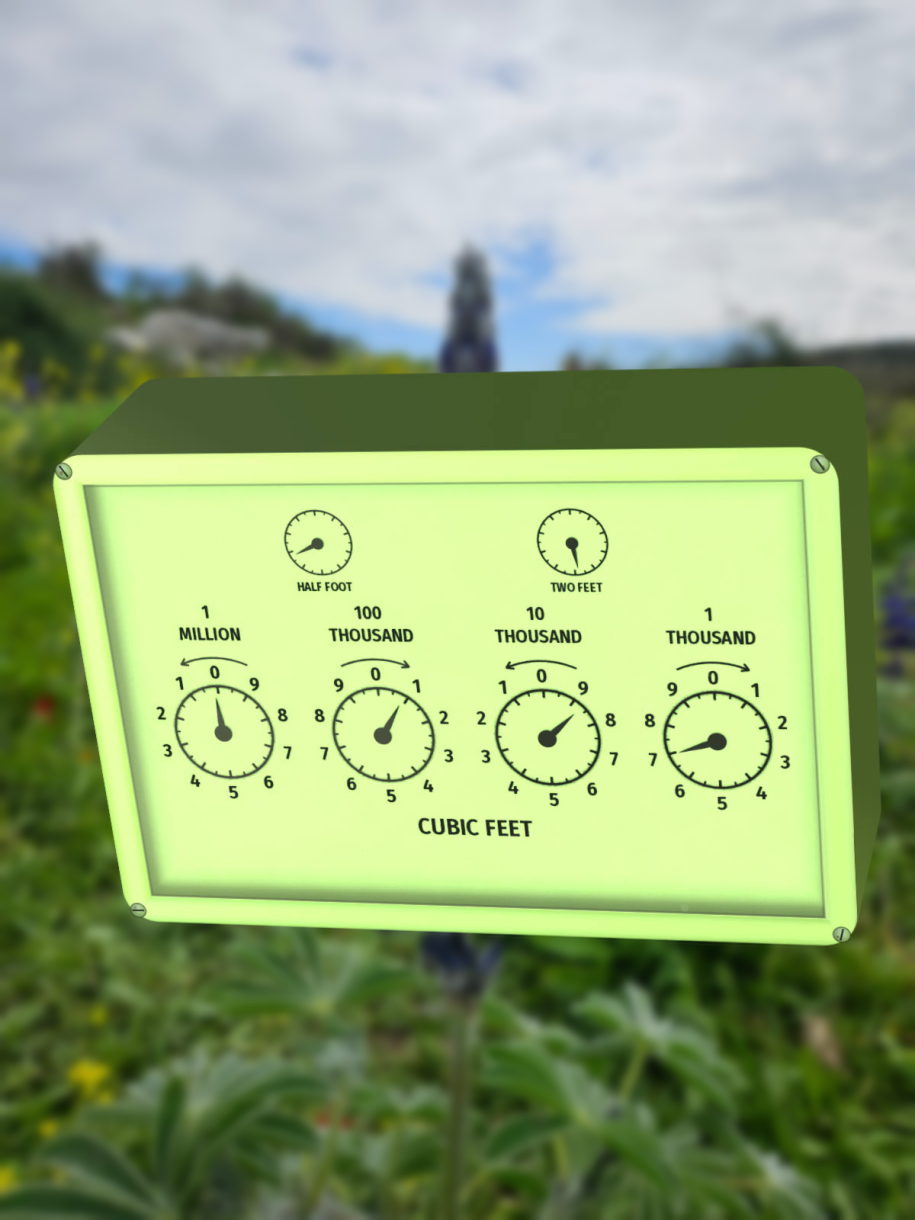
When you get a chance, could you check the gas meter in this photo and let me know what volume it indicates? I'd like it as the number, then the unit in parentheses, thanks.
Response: 8700 (ft³)
